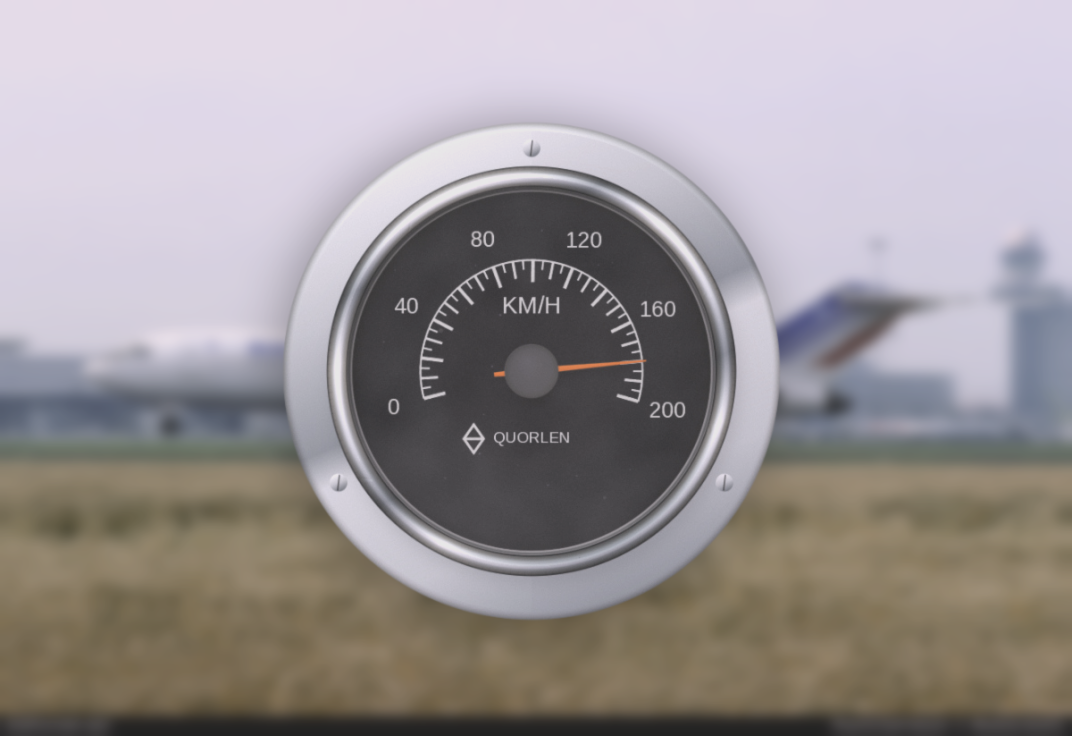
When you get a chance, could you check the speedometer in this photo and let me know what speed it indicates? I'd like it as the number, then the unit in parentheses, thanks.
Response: 180 (km/h)
